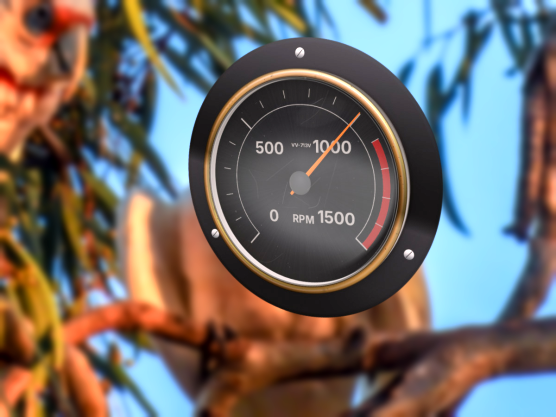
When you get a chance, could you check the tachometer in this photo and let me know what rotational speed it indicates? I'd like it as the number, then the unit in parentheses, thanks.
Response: 1000 (rpm)
